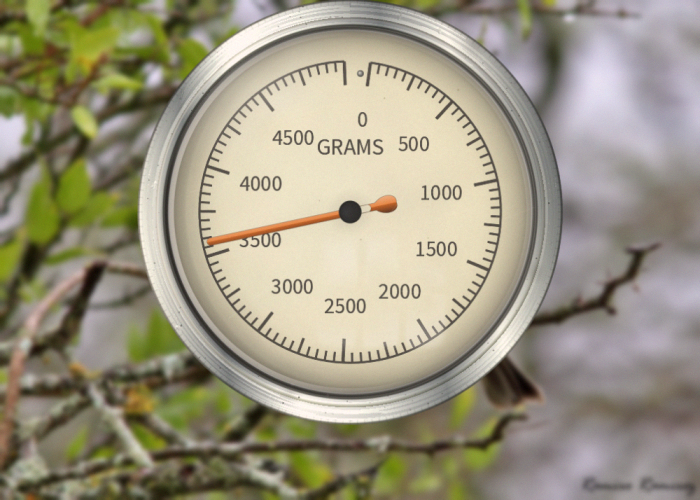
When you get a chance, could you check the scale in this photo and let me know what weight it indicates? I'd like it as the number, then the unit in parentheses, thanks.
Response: 3575 (g)
